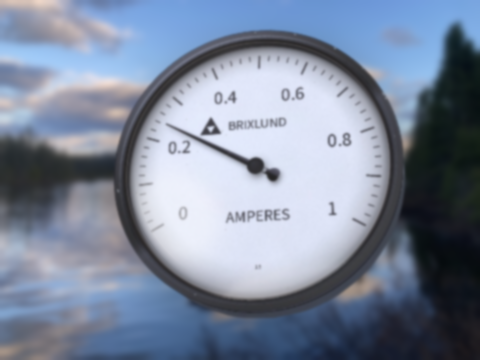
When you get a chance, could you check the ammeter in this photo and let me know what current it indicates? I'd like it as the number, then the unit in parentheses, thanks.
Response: 0.24 (A)
